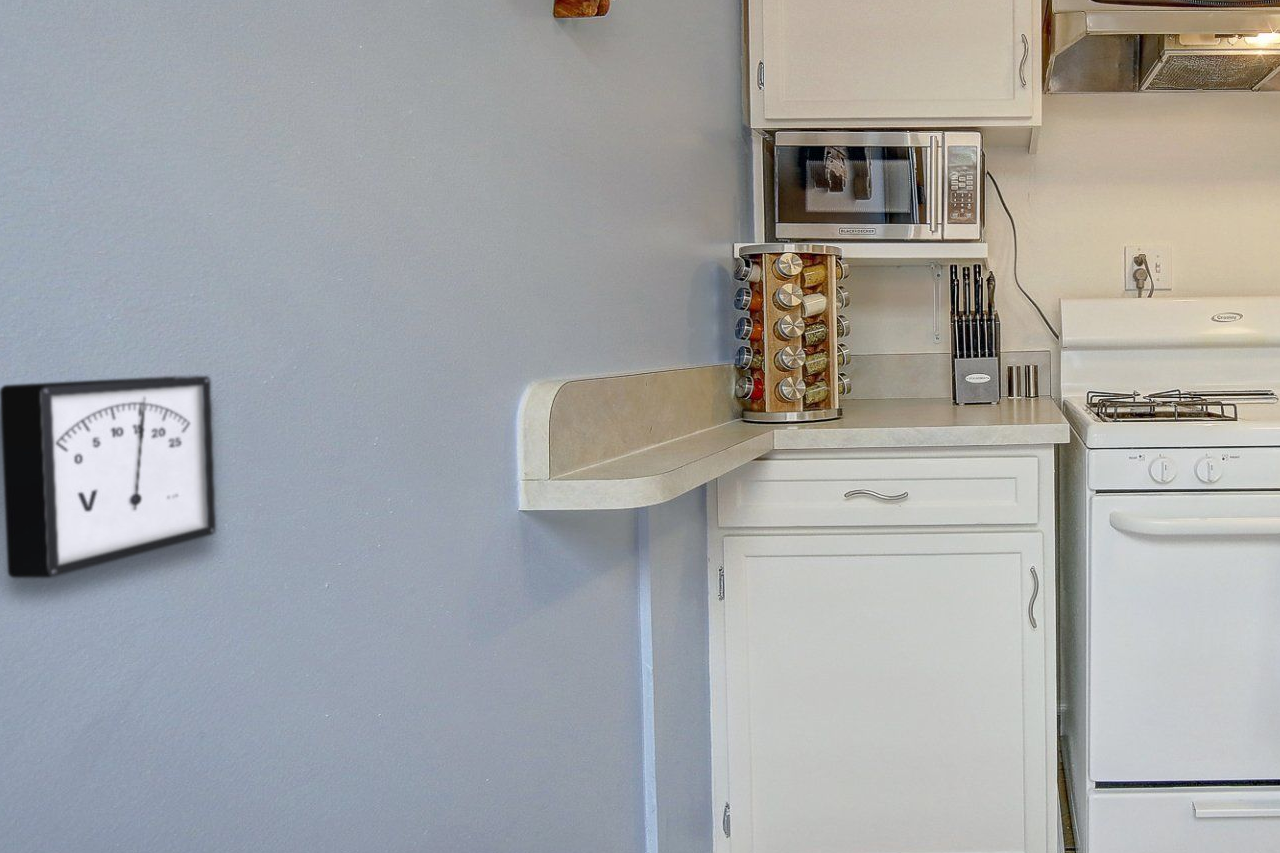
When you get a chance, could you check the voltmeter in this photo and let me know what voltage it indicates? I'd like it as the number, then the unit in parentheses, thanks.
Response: 15 (V)
